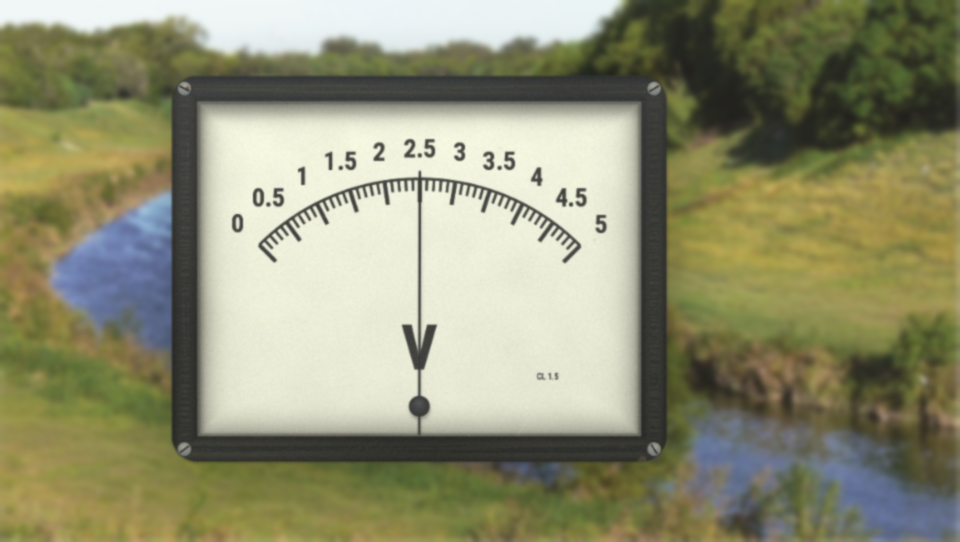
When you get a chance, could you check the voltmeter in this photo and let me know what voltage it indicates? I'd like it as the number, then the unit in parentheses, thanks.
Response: 2.5 (V)
